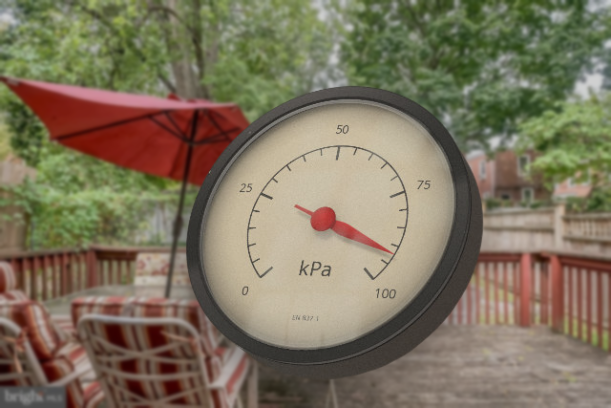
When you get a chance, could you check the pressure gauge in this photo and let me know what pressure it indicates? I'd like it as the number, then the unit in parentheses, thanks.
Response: 92.5 (kPa)
